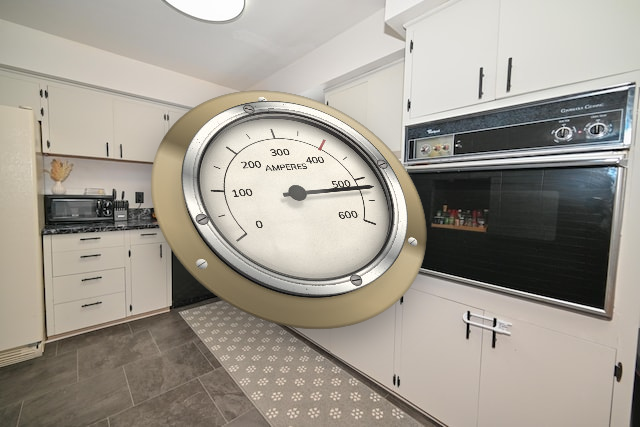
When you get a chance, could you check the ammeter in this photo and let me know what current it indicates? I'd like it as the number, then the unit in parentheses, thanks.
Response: 525 (A)
